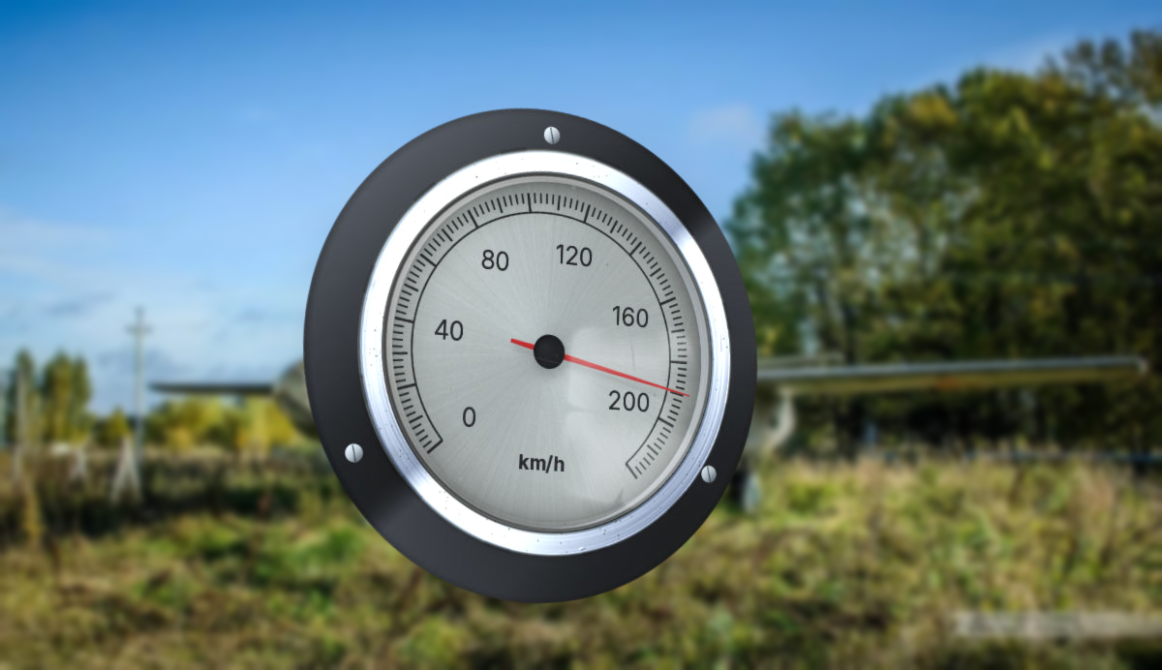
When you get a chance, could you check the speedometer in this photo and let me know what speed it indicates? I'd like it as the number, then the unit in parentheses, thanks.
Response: 190 (km/h)
